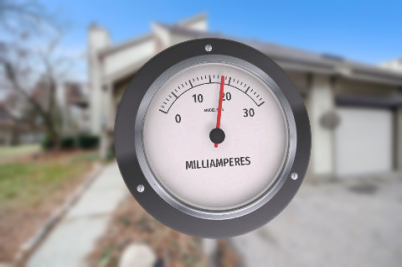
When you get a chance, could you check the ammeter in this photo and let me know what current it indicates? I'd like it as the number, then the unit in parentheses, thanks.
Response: 18 (mA)
